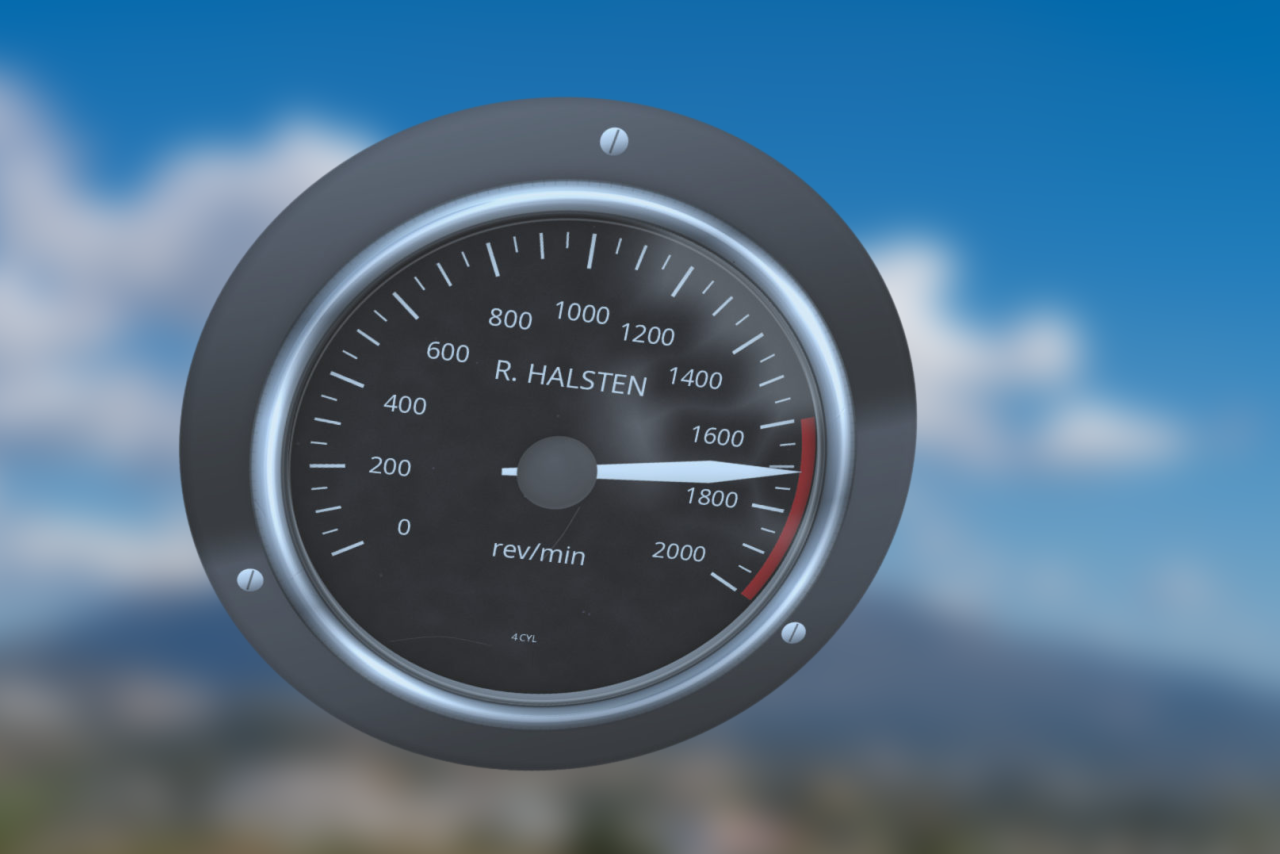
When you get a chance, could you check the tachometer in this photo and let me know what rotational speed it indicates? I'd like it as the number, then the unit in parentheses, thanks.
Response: 1700 (rpm)
